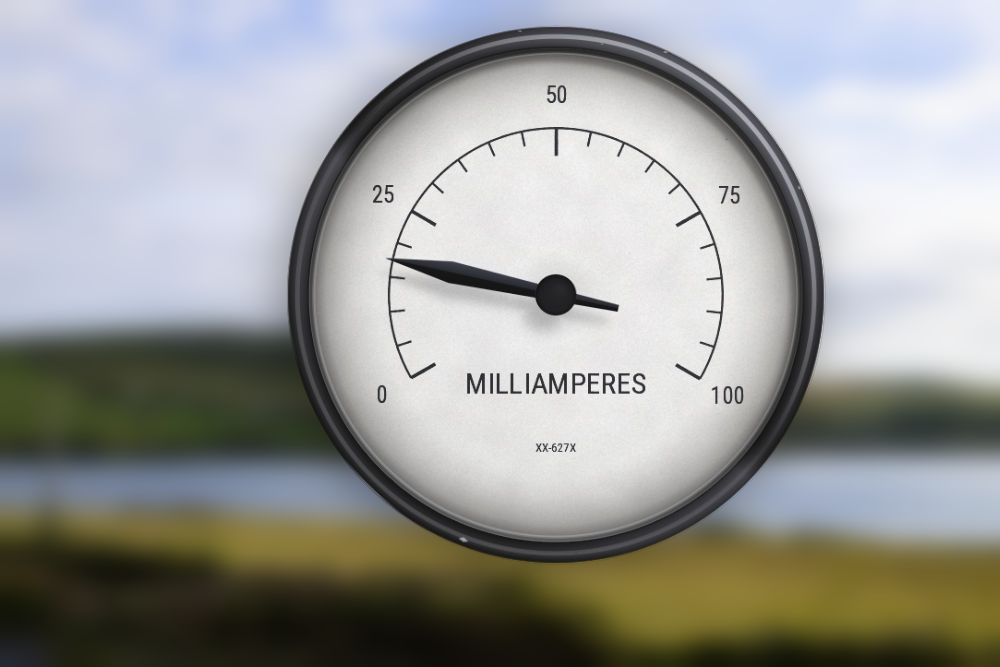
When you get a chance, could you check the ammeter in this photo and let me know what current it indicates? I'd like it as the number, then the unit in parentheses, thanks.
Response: 17.5 (mA)
